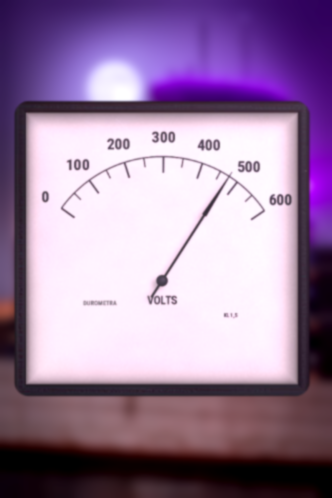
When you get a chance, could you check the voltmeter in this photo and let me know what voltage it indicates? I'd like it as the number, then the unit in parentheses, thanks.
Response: 475 (V)
